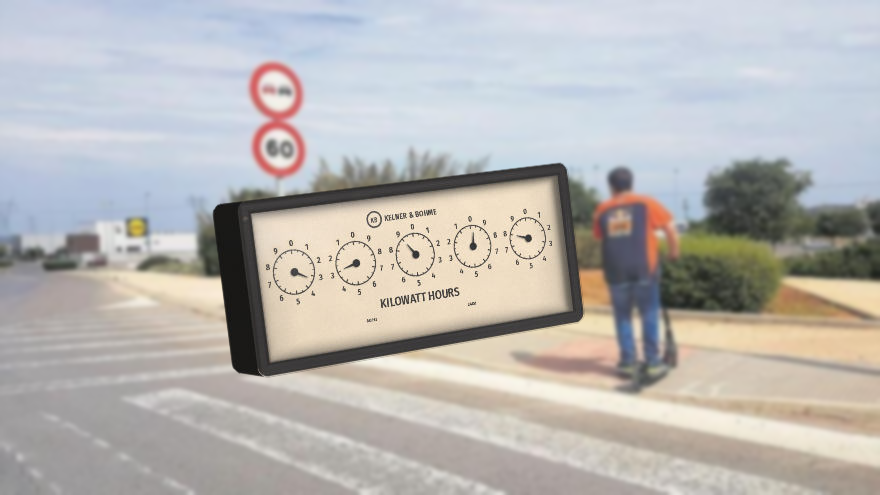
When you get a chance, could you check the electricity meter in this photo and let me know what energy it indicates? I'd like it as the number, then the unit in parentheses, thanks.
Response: 32898 (kWh)
